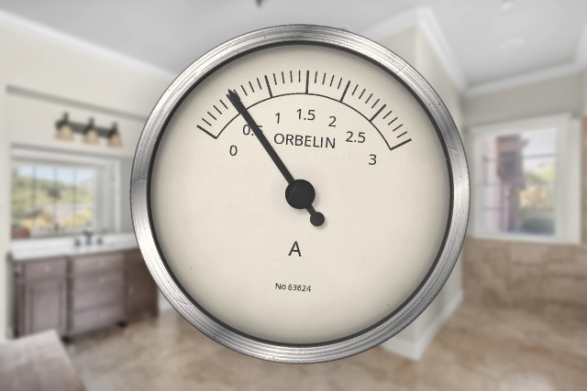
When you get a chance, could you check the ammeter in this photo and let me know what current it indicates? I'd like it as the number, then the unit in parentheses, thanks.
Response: 0.55 (A)
